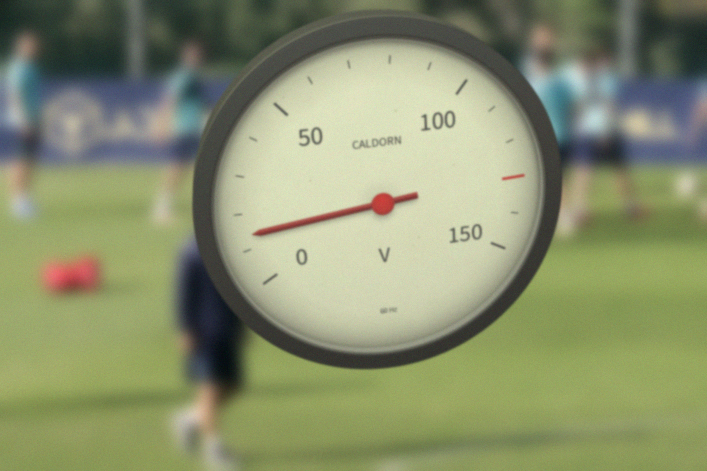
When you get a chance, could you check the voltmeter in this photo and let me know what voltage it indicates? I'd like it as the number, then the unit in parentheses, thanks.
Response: 15 (V)
